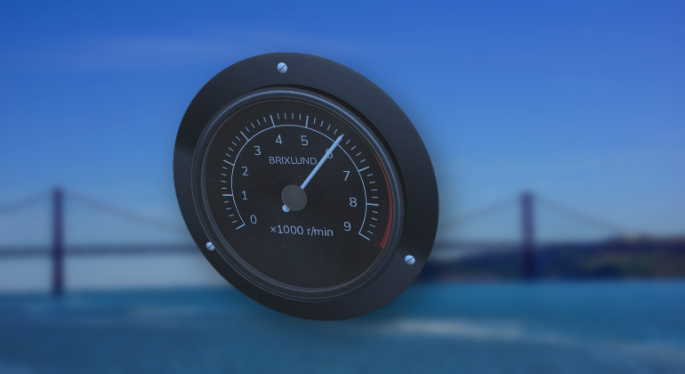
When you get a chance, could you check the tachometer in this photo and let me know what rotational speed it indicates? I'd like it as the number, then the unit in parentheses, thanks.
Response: 6000 (rpm)
